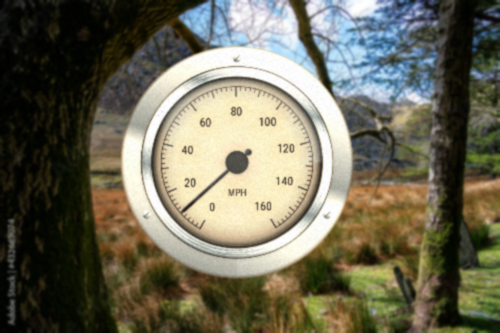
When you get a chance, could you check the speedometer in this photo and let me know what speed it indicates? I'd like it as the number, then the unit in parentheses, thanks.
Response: 10 (mph)
